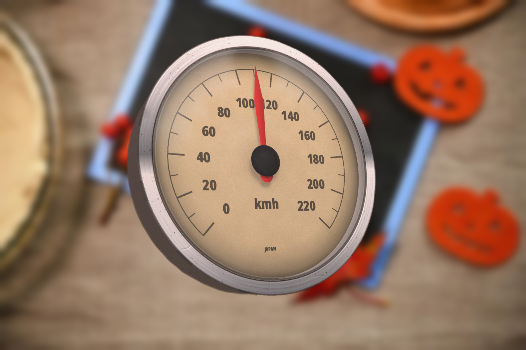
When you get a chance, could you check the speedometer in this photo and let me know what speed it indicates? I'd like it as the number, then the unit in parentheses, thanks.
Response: 110 (km/h)
